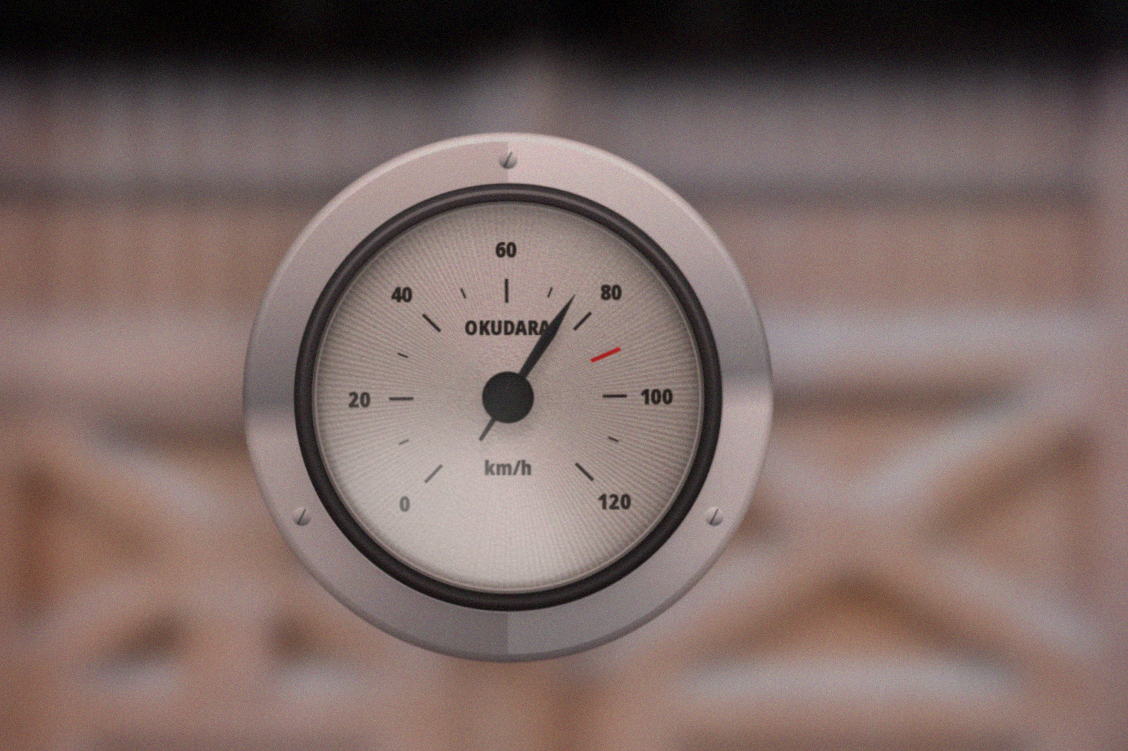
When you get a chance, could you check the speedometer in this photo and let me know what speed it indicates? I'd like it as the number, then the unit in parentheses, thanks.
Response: 75 (km/h)
